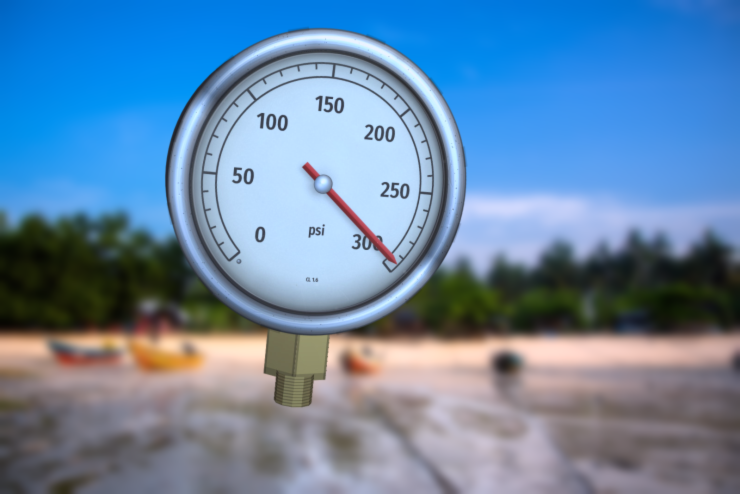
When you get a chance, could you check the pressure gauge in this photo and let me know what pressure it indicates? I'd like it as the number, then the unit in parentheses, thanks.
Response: 295 (psi)
